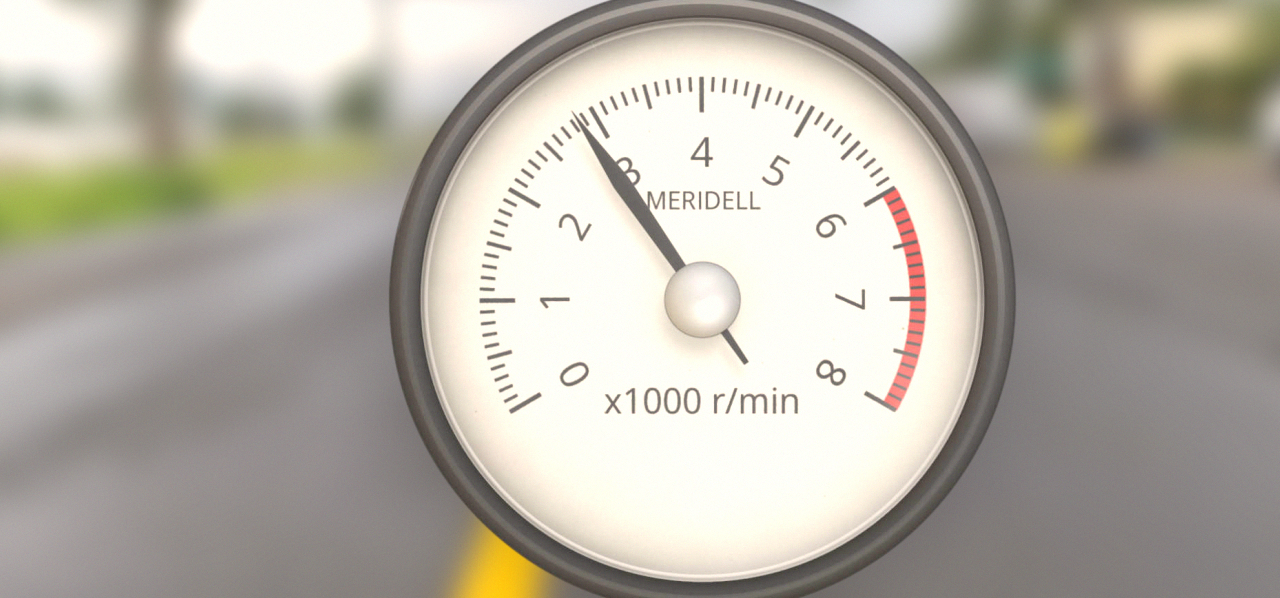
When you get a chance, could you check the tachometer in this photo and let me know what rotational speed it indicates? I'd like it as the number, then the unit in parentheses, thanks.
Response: 2850 (rpm)
